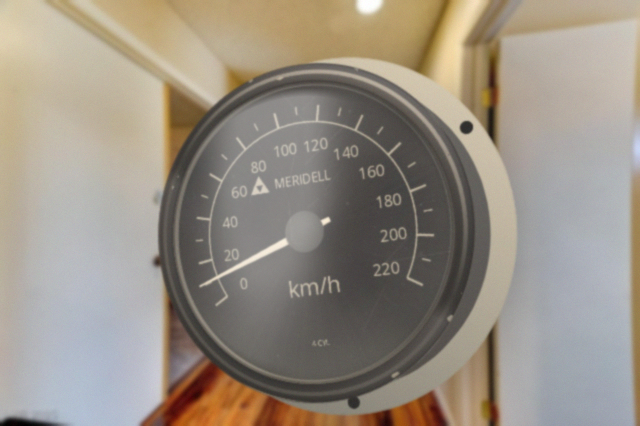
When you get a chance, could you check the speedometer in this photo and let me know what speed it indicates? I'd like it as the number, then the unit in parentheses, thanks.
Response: 10 (km/h)
